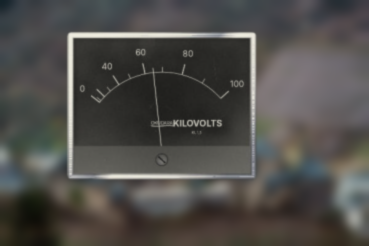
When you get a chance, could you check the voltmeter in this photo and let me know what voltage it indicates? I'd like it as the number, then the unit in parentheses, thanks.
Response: 65 (kV)
